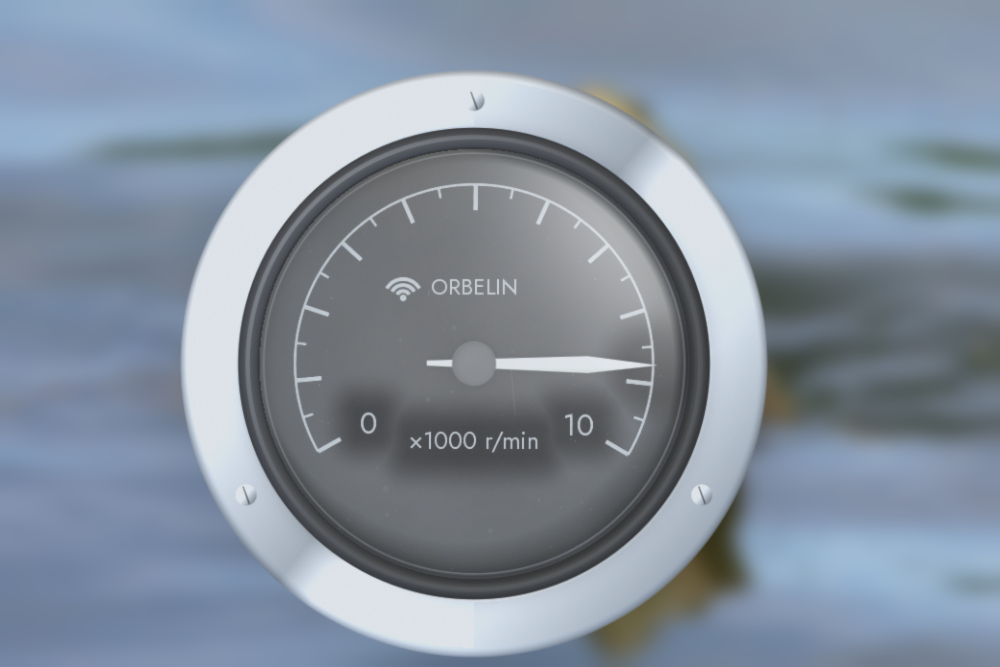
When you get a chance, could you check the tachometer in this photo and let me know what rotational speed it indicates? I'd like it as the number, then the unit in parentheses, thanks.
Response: 8750 (rpm)
